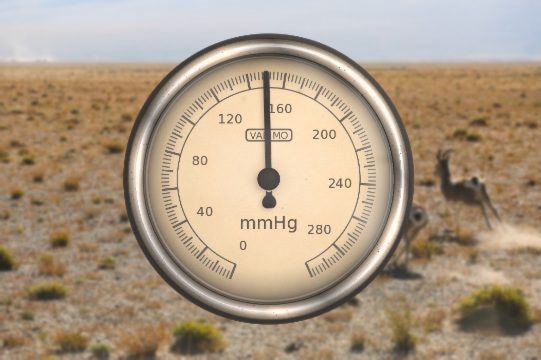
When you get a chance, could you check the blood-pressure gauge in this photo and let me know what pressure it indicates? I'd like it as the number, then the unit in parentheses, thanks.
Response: 150 (mmHg)
